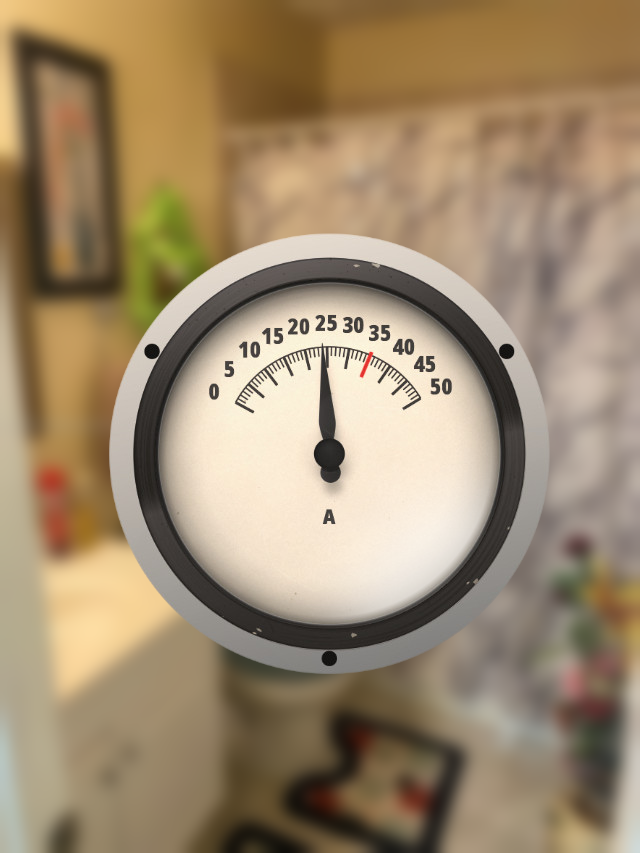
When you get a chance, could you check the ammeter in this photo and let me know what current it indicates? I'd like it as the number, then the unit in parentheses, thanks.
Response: 24 (A)
